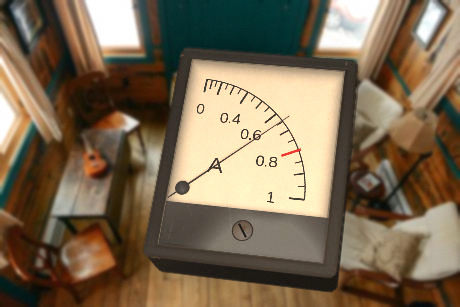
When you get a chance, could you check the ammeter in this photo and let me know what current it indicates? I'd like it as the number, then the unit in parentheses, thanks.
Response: 0.65 (A)
